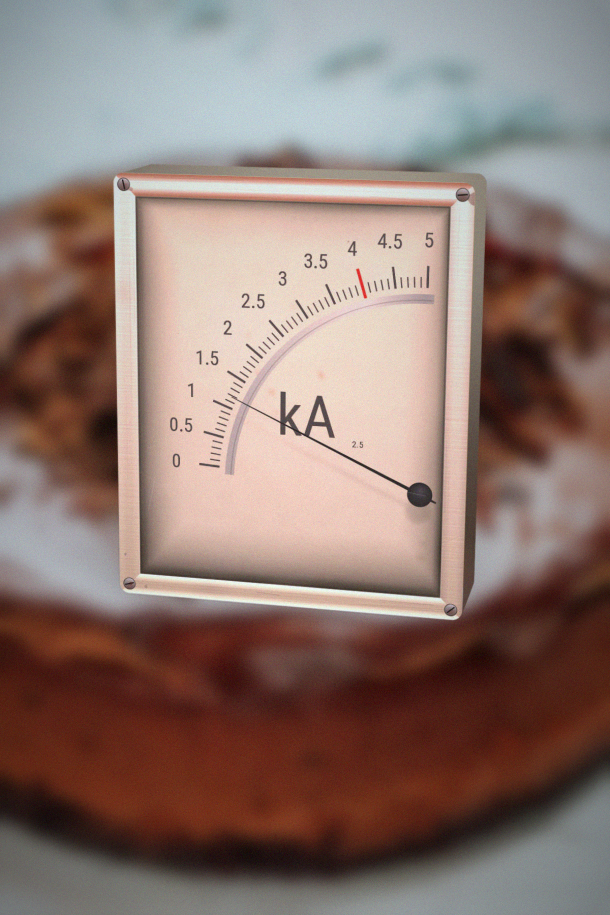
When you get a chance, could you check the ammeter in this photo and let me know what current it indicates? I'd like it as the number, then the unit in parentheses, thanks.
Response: 1.2 (kA)
